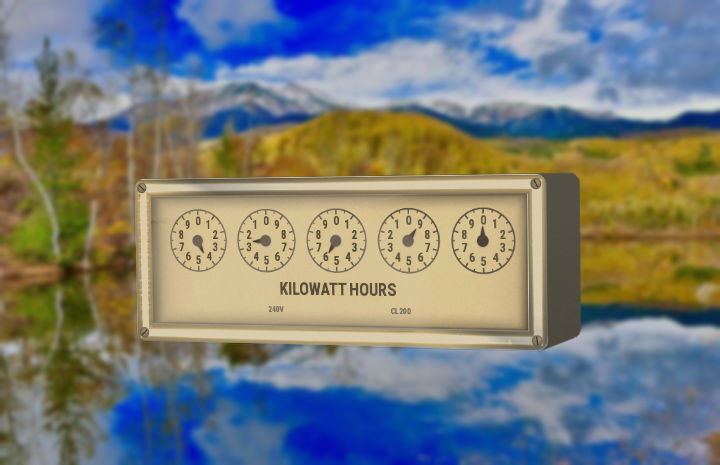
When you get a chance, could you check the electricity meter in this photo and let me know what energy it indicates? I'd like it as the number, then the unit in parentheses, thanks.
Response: 42590 (kWh)
